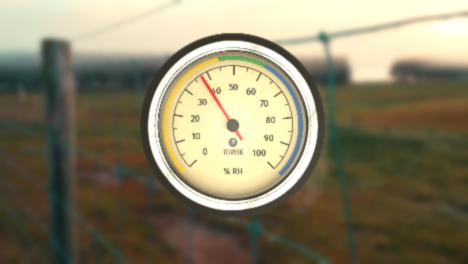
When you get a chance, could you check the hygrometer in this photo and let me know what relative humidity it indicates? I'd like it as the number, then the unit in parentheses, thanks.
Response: 37.5 (%)
